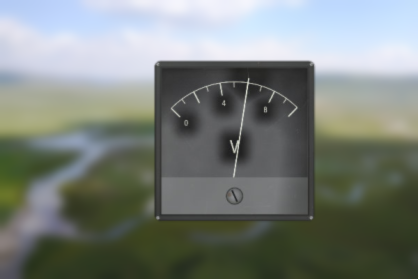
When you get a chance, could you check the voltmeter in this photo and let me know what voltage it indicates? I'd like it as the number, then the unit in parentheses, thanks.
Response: 6 (V)
